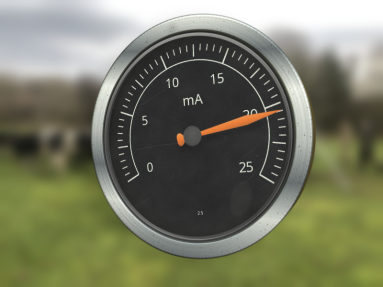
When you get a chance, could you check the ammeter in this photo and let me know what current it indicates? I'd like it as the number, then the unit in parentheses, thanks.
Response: 20.5 (mA)
